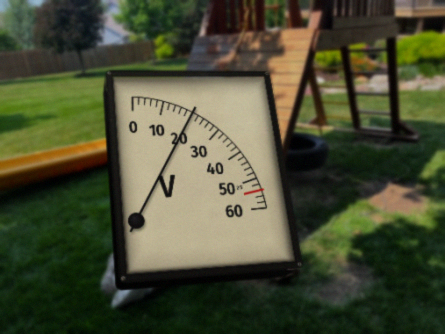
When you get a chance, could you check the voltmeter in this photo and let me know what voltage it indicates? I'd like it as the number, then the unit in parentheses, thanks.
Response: 20 (V)
